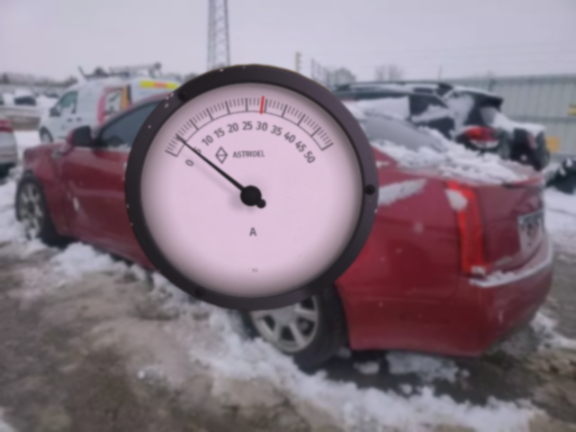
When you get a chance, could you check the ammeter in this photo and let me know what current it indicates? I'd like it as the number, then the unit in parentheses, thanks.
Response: 5 (A)
